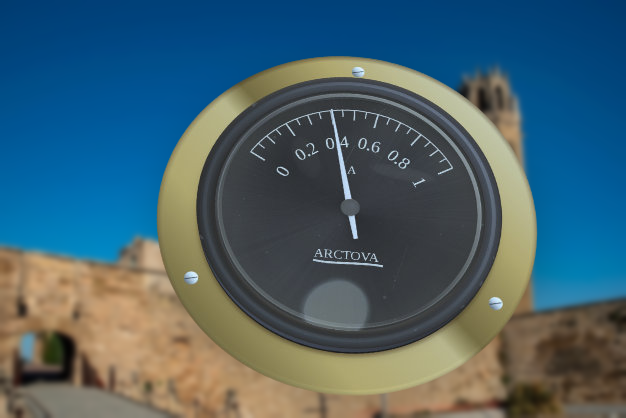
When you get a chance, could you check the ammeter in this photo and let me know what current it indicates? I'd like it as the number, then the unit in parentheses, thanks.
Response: 0.4 (A)
